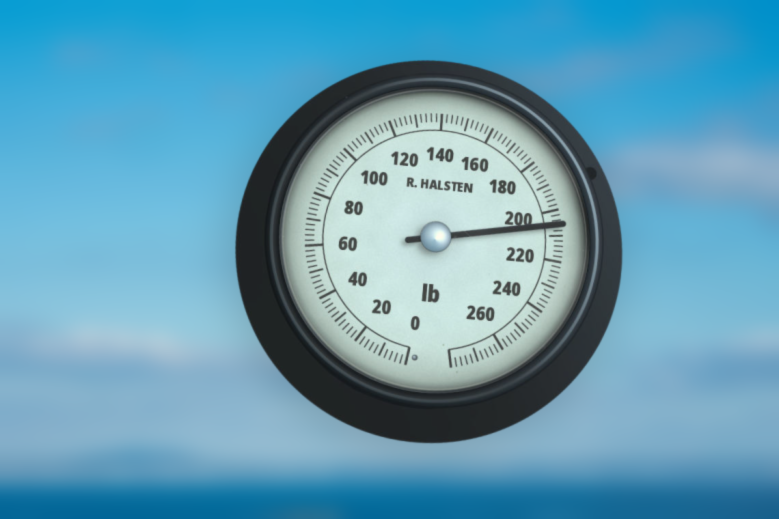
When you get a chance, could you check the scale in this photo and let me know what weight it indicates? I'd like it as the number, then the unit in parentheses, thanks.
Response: 206 (lb)
